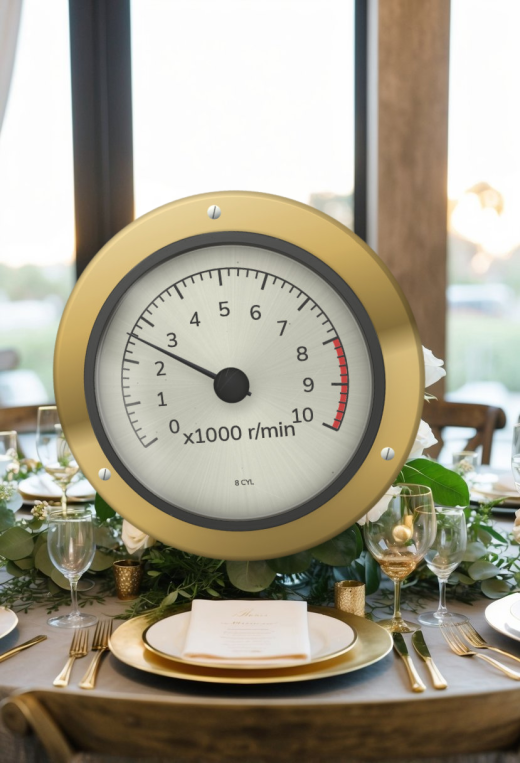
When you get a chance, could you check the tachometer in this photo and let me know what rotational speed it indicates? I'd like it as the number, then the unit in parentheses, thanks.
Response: 2600 (rpm)
